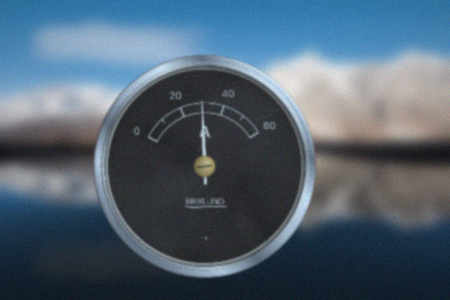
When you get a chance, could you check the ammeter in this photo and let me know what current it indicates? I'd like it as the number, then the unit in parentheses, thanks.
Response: 30 (A)
